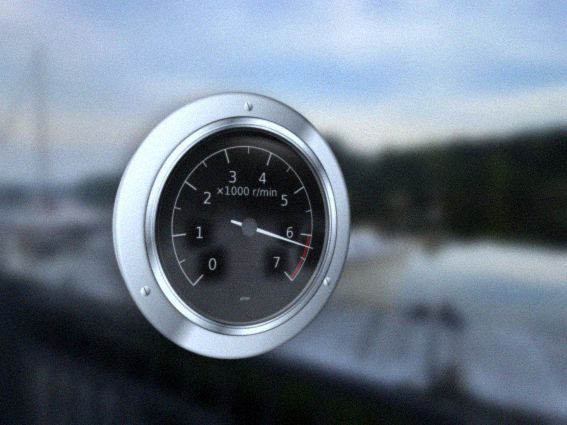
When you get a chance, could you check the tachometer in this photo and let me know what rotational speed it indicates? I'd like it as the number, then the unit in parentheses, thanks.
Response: 6250 (rpm)
